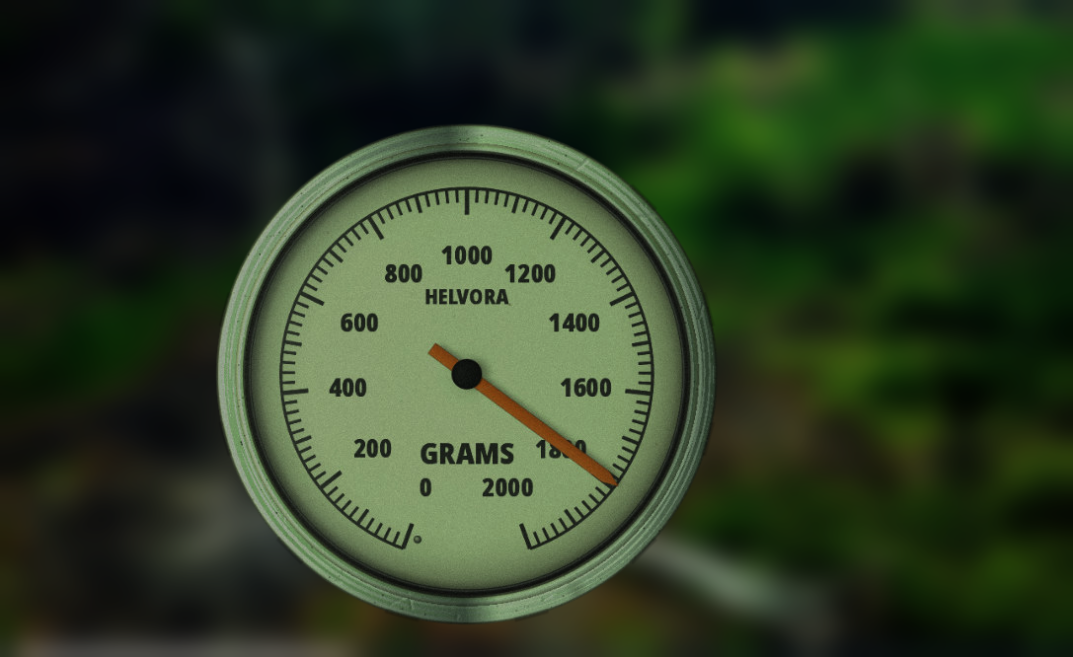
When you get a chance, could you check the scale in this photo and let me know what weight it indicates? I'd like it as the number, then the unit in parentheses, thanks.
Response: 1790 (g)
